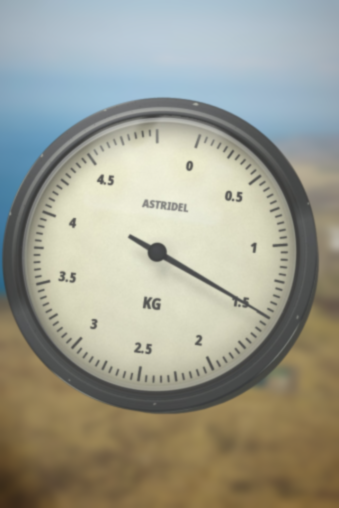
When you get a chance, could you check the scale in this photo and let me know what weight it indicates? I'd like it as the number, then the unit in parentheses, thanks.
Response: 1.5 (kg)
